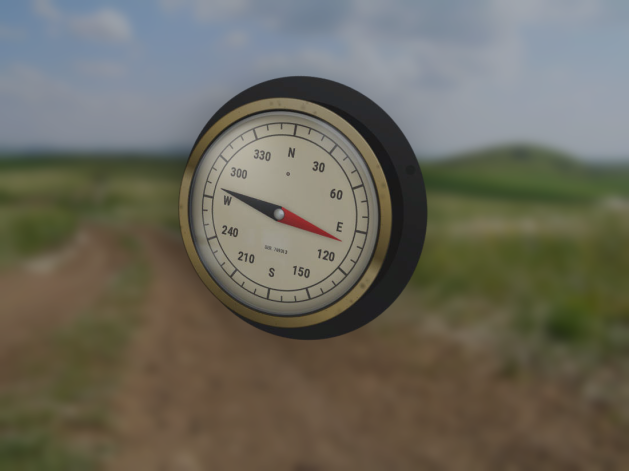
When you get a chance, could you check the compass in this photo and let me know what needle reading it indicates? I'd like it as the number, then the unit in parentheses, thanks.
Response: 100 (°)
